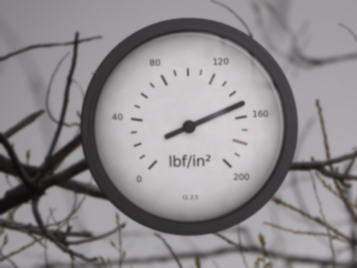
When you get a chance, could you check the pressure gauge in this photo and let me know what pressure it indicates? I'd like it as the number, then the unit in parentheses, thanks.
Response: 150 (psi)
